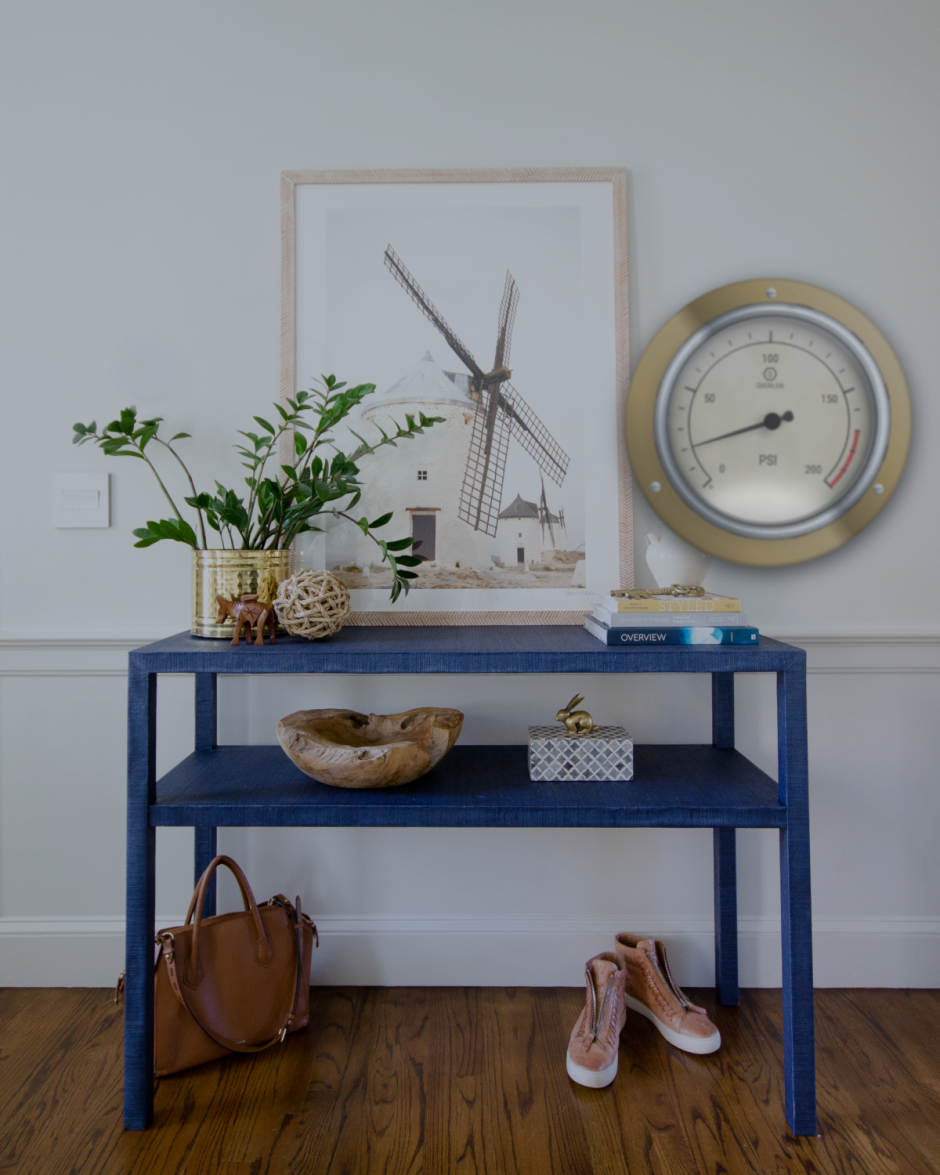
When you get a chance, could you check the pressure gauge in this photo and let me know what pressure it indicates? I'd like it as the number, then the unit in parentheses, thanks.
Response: 20 (psi)
